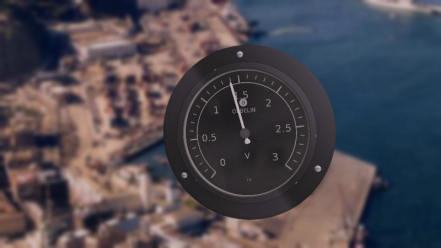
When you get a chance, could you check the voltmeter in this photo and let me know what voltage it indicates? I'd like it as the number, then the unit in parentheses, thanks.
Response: 1.4 (V)
